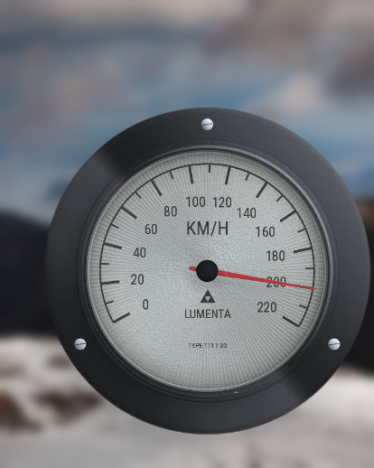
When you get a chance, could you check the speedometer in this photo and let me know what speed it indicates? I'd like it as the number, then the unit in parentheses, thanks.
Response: 200 (km/h)
